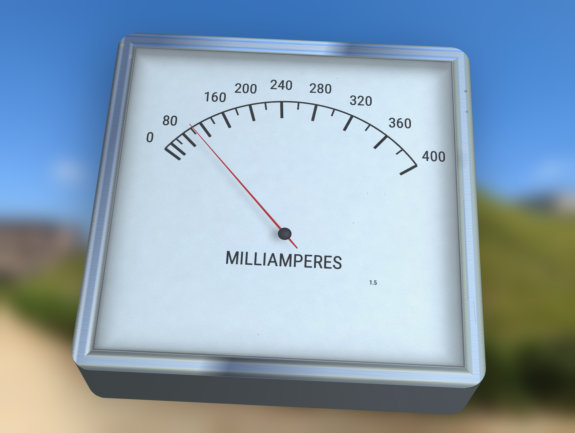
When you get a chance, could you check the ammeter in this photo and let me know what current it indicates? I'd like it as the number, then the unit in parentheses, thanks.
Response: 100 (mA)
